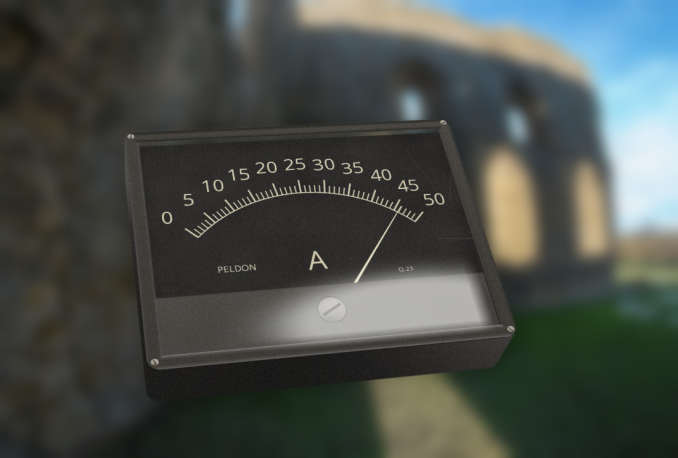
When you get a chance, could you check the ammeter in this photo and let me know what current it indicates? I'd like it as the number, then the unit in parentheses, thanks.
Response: 46 (A)
